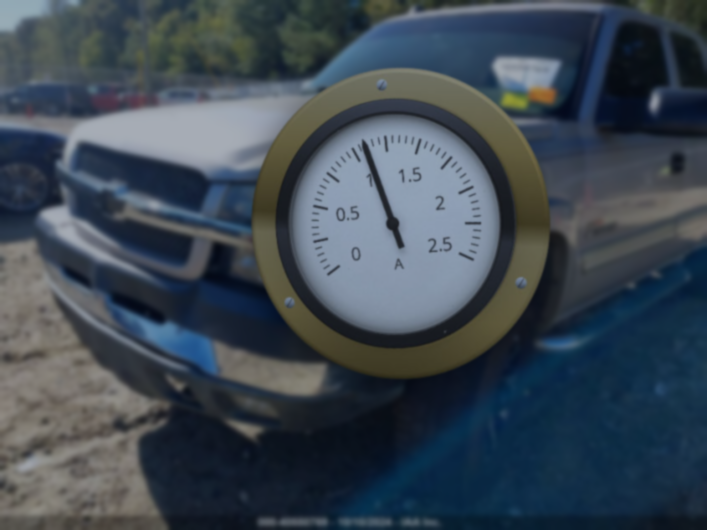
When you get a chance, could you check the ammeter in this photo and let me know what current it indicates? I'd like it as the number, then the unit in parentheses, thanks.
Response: 1.1 (A)
